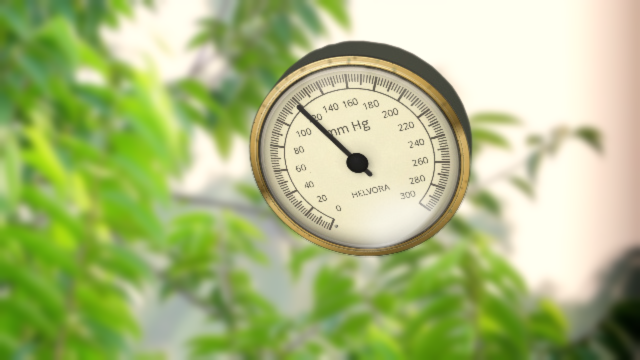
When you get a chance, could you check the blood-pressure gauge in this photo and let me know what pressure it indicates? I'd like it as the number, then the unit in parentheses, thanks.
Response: 120 (mmHg)
